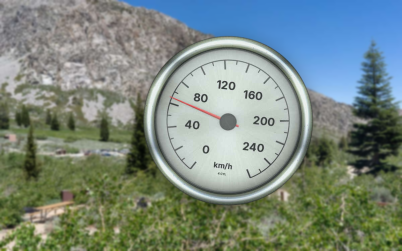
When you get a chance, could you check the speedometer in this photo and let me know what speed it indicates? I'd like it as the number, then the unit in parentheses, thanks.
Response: 65 (km/h)
